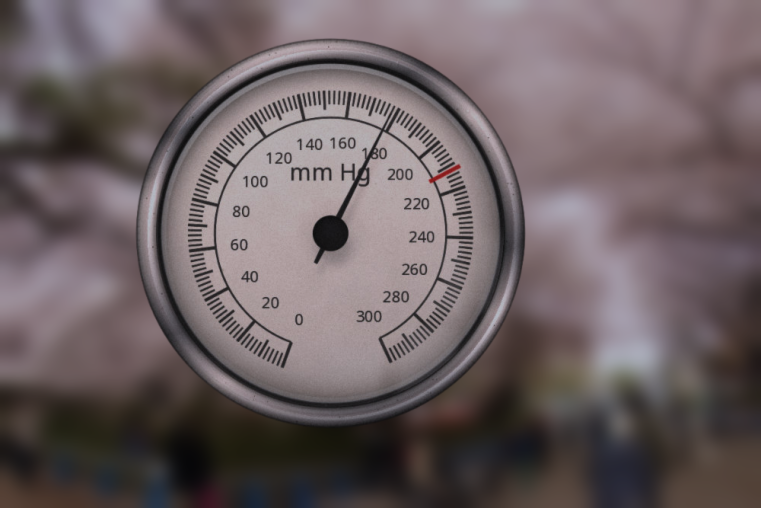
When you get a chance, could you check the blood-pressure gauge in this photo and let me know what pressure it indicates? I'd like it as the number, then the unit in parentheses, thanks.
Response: 178 (mmHg)
